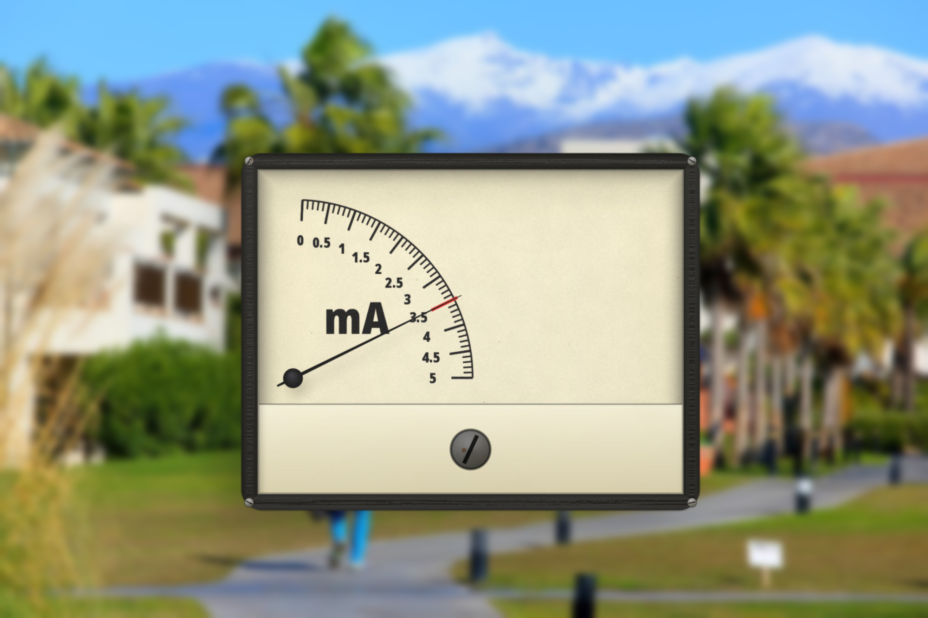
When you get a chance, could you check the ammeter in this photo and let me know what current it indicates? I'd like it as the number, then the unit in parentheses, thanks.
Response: 3.5 (mA)
